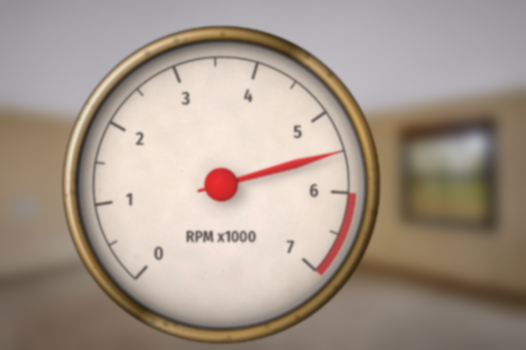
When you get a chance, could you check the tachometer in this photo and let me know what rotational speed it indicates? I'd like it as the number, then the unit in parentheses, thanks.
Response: 5500 (rpm)
